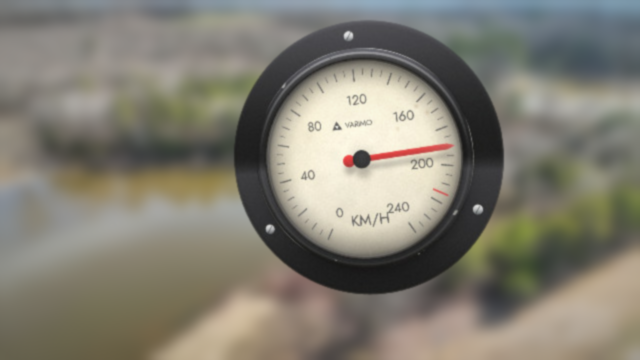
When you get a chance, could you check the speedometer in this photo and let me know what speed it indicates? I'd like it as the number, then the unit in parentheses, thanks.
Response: 190 (km/h)
